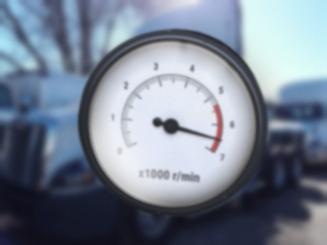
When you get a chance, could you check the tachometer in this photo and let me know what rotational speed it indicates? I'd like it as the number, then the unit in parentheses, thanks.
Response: 6500 (rpm)
